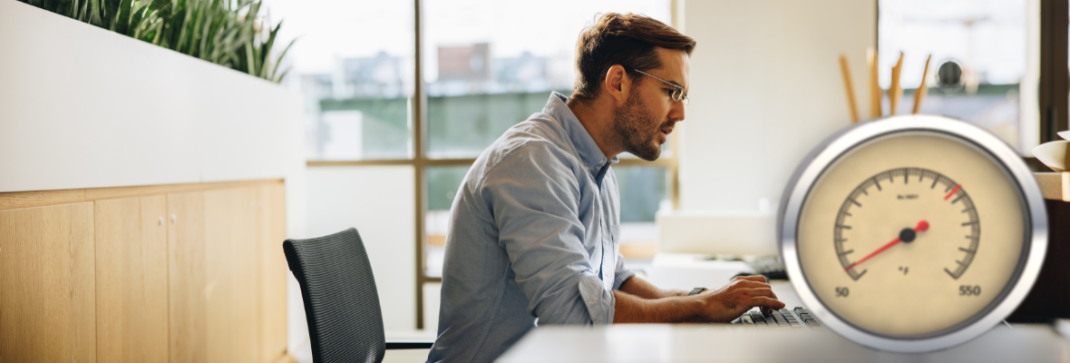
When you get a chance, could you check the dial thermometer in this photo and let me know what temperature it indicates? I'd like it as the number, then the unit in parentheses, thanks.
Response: 75 (°F)
